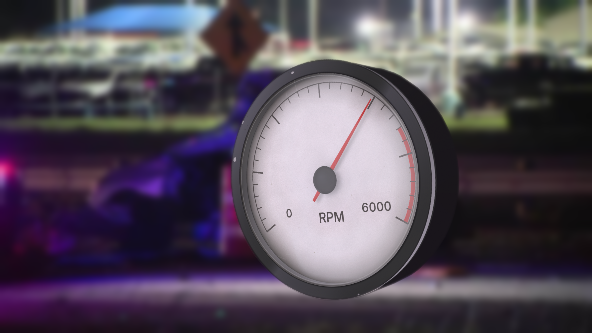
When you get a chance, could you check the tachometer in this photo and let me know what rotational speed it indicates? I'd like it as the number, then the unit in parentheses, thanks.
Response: 4000 (rpm)
